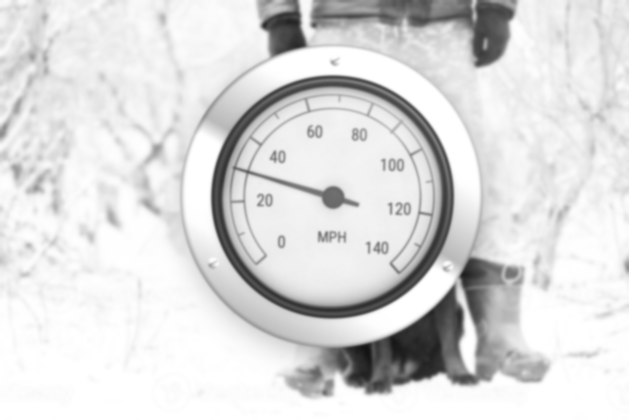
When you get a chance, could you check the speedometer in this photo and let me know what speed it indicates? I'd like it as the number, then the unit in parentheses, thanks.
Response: 30 (mph)
